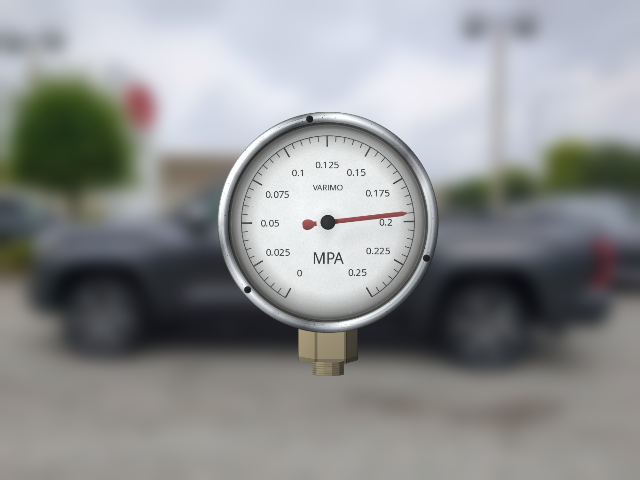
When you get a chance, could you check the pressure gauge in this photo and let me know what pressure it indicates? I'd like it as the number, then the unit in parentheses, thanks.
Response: 0.195 (MPa)
